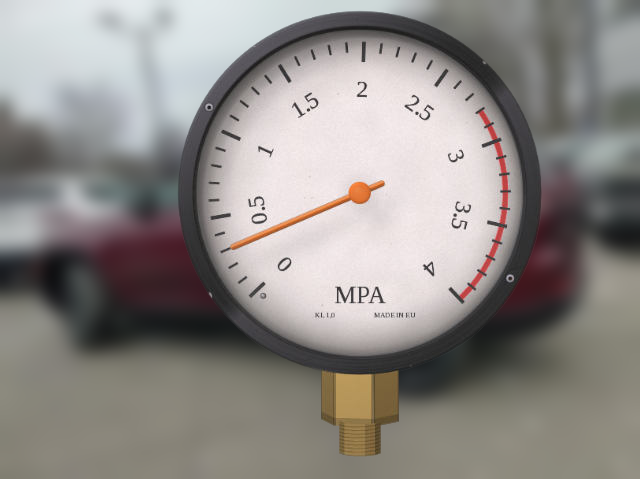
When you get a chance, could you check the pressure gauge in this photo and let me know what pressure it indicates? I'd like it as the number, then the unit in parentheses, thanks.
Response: 0.3 (MPa)
